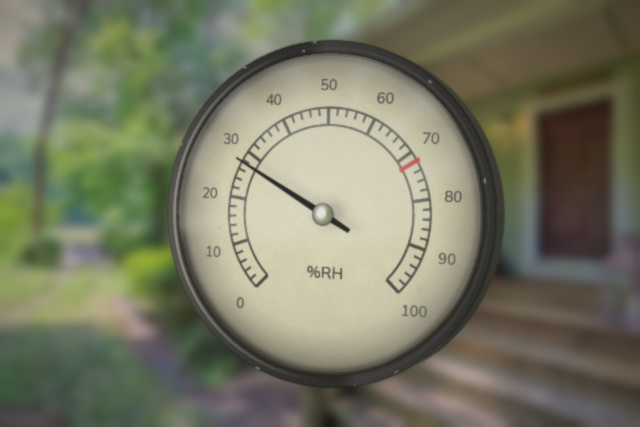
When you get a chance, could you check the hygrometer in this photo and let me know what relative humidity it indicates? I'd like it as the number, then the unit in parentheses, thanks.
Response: 28 (%)
